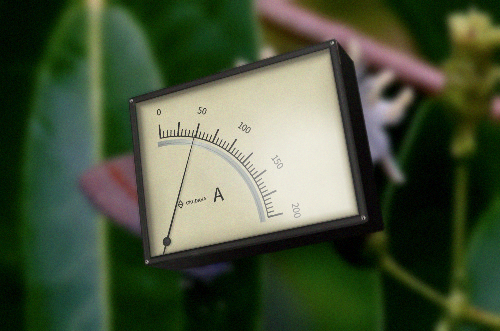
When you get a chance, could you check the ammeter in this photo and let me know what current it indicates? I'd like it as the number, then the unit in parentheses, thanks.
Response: 50 (A)
